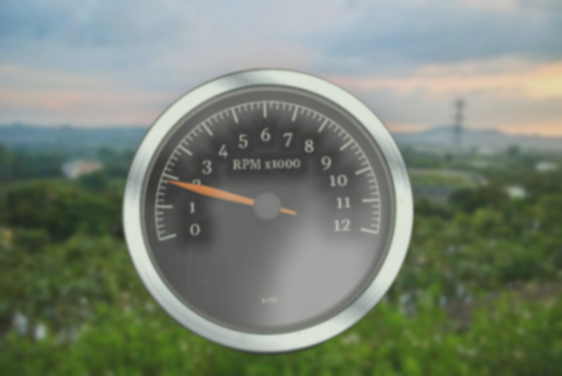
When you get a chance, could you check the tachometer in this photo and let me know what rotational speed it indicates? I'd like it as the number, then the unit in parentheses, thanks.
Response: 1800 (rpm)
